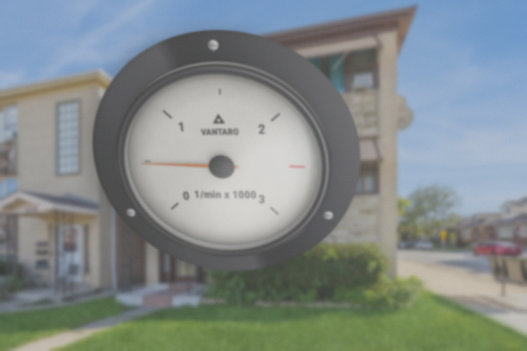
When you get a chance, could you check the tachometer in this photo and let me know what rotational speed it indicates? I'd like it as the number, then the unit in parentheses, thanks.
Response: 500 (rpm)
